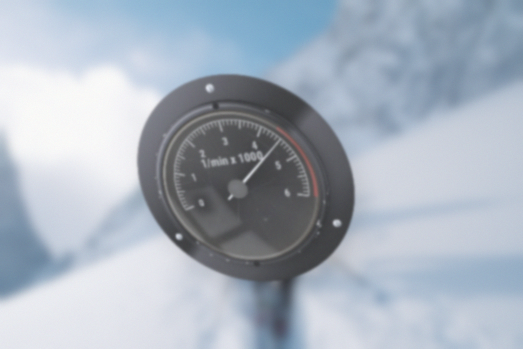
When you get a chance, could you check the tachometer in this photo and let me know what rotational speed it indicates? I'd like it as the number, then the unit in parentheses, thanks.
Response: 4500 (rpm)
